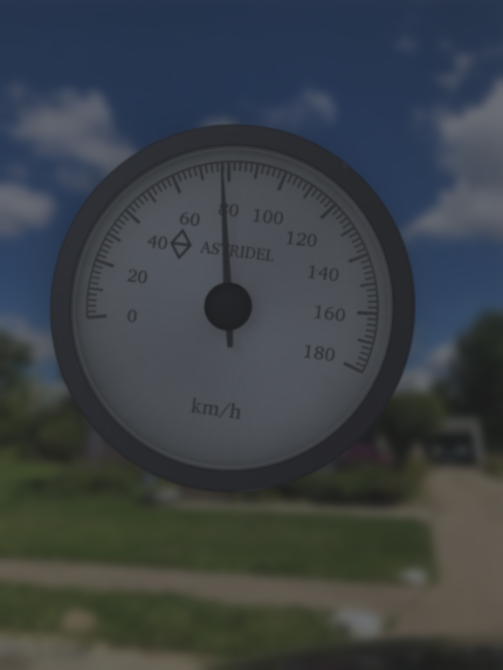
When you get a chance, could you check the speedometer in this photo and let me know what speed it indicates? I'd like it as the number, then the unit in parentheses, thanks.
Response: 78 (km/h)
